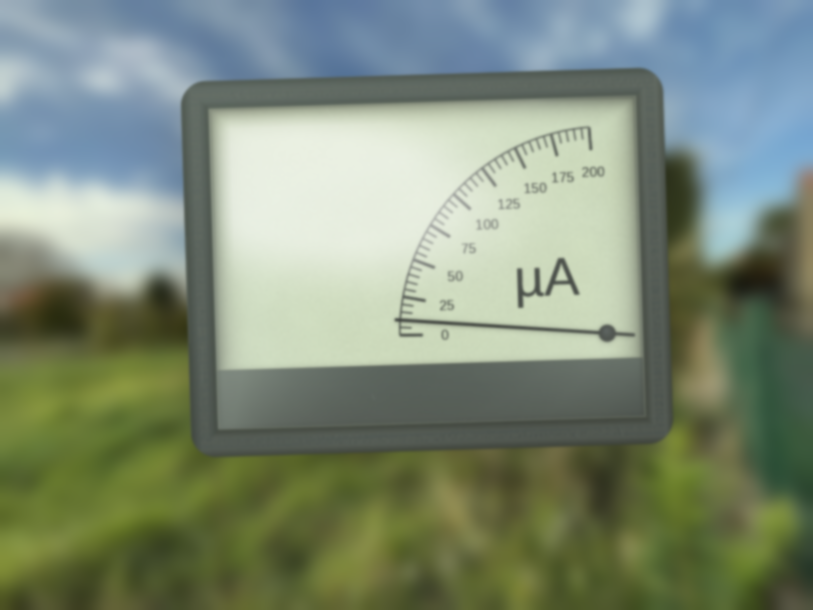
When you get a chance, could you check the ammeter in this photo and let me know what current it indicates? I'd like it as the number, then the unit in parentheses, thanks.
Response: 10 (µA)
